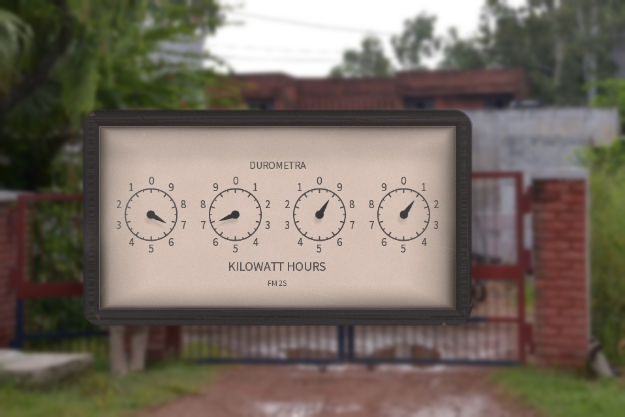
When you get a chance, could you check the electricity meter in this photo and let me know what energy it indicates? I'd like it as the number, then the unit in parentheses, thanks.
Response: 6691 (kWh)
